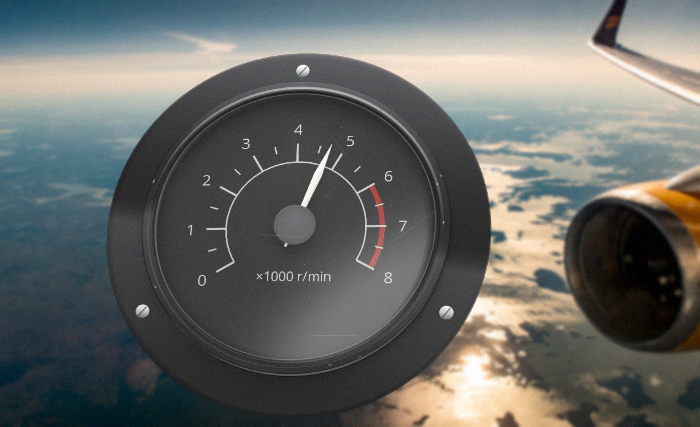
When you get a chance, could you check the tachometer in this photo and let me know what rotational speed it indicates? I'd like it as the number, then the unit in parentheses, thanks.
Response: 4750 (rpm)
